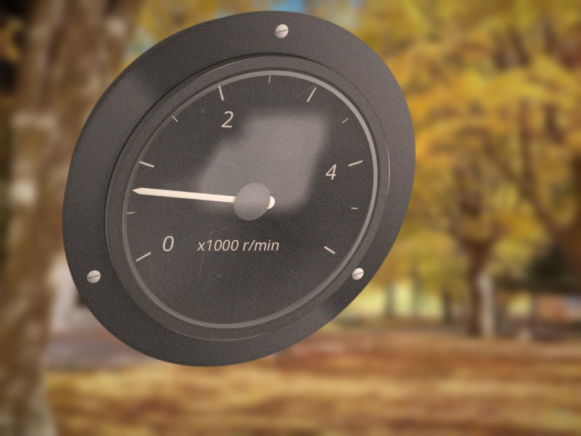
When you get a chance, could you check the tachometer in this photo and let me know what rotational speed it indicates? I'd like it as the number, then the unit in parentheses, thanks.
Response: 750 (rpm)
